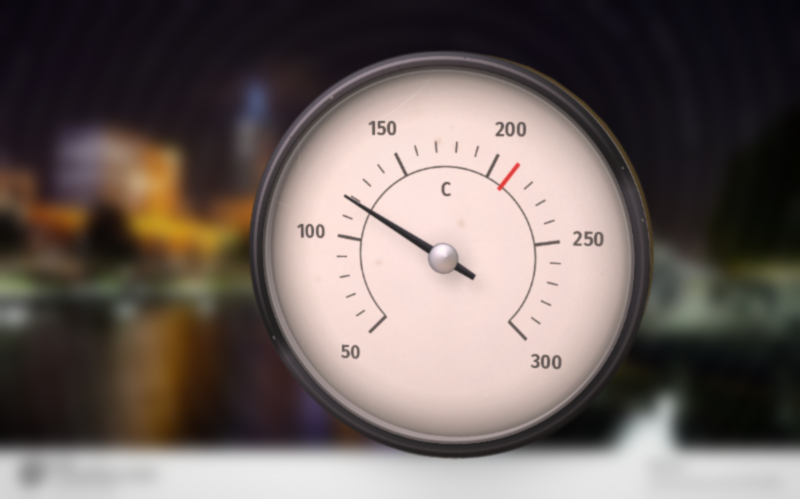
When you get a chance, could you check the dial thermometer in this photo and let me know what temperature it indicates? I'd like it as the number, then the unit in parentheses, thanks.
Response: 120 (°C)
